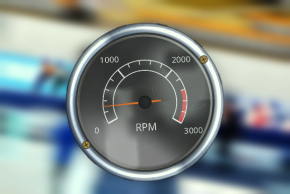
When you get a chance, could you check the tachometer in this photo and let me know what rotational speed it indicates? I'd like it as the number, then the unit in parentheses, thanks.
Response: 300 (rpm)
